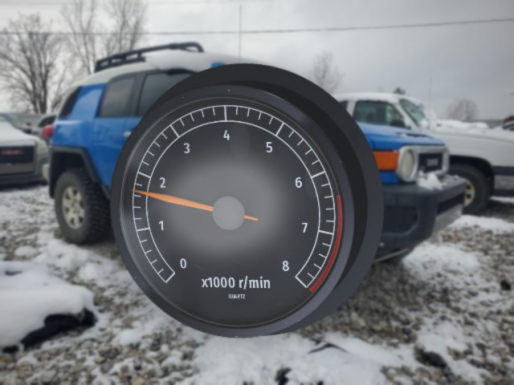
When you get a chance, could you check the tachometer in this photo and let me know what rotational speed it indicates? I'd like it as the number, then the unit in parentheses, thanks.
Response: 1700 (rpm)
